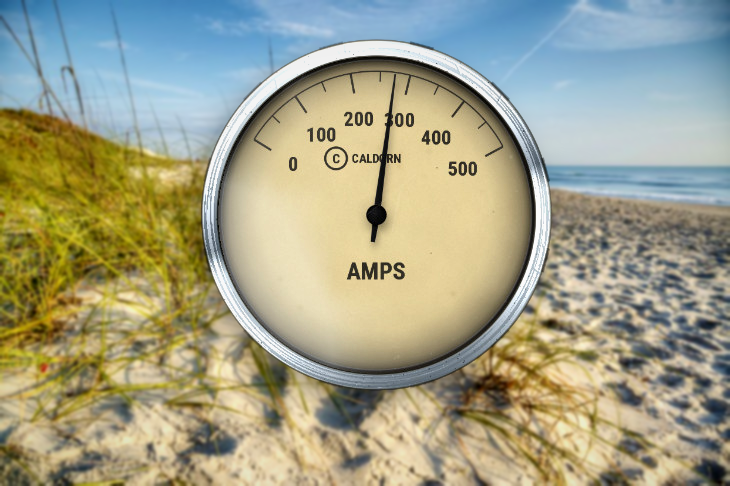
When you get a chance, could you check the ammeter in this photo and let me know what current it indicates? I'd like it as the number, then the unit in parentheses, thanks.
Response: 275 (A)
